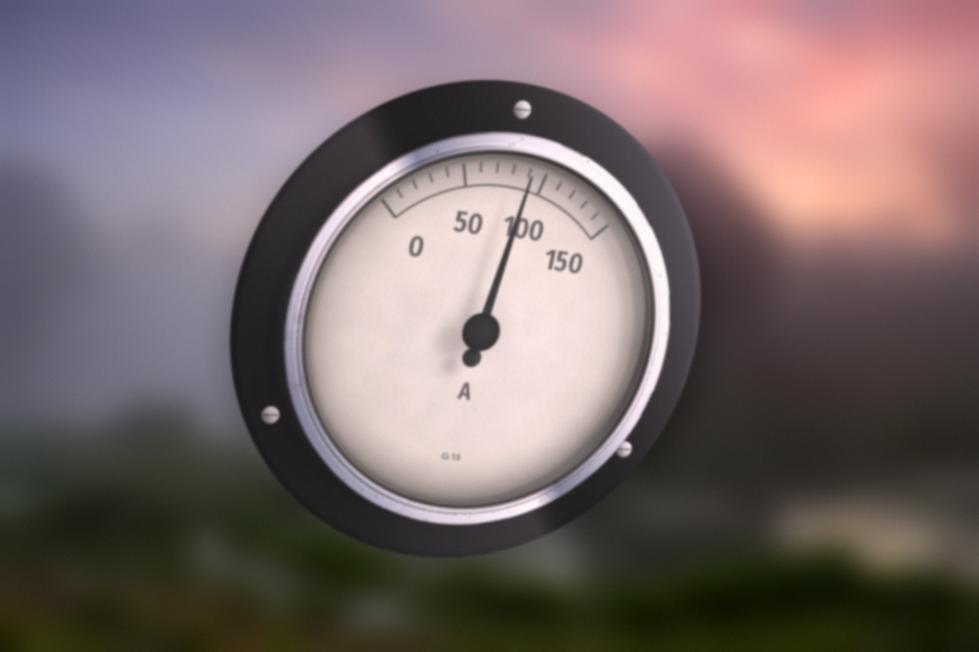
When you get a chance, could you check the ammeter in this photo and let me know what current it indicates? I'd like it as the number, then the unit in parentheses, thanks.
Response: 90 (A)
